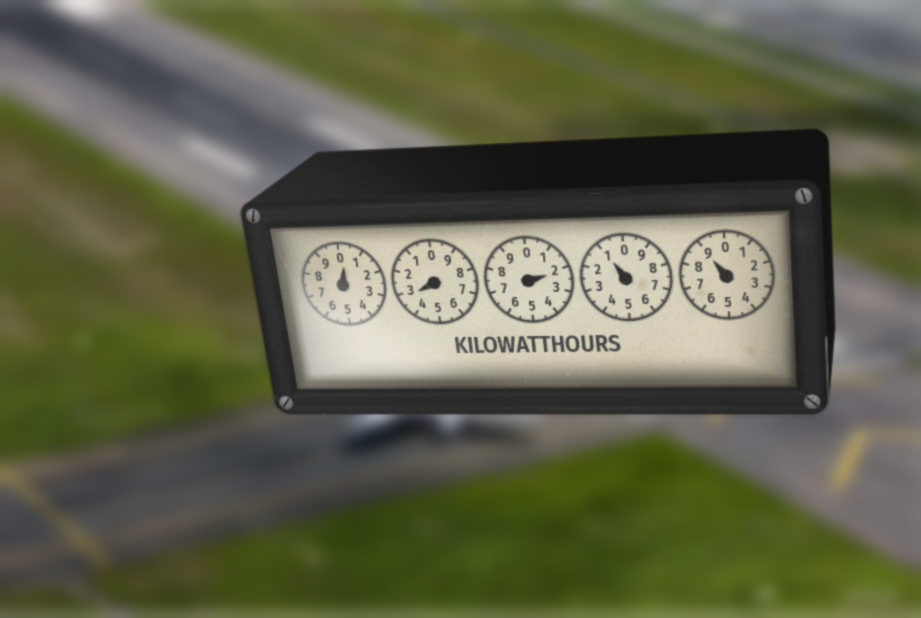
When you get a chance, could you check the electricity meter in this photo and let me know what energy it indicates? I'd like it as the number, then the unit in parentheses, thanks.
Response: 3209 (kWh)
